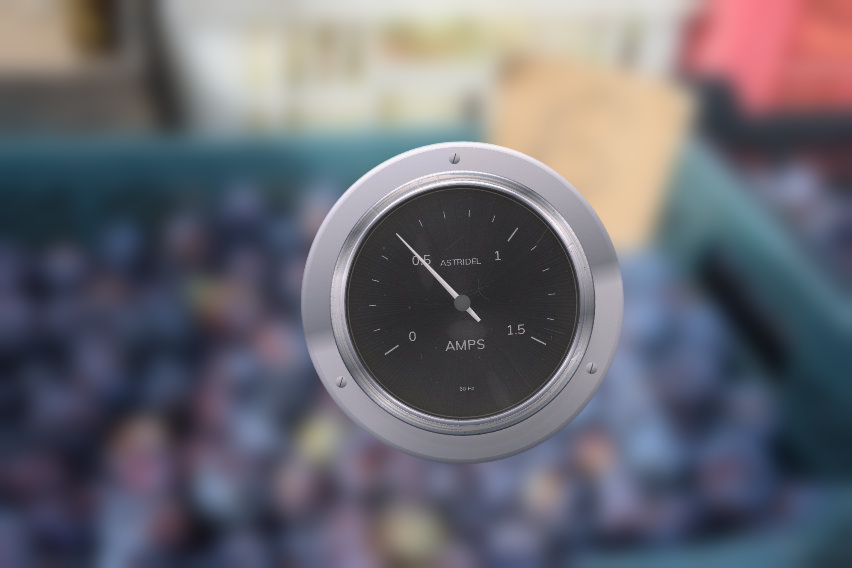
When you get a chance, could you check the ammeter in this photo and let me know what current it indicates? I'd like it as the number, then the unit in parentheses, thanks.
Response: 0.5 (A)
